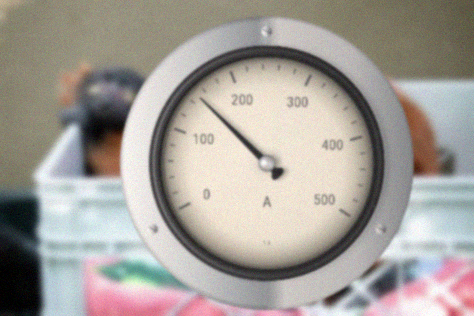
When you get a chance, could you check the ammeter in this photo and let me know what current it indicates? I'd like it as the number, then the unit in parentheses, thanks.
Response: 150 (A)
